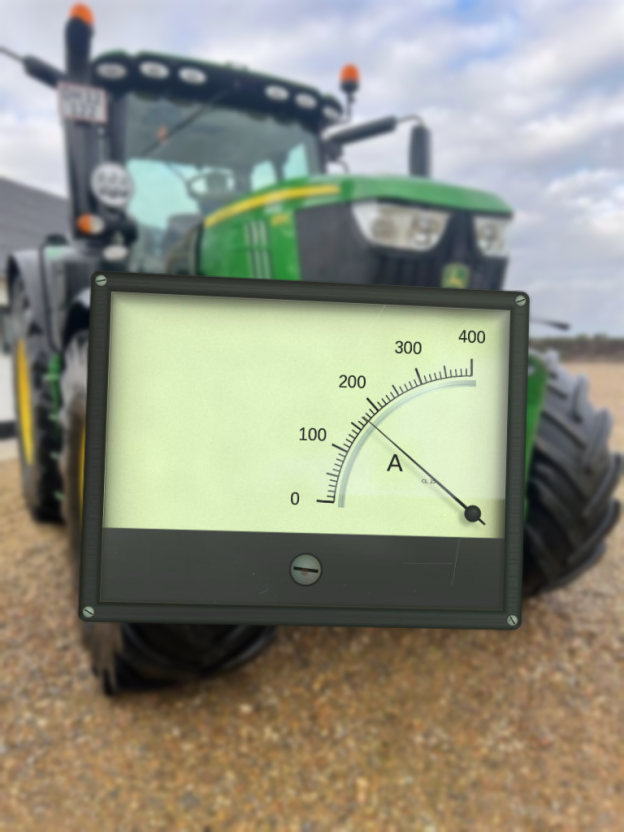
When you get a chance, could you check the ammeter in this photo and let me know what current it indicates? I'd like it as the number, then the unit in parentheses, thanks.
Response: 170 (A)
